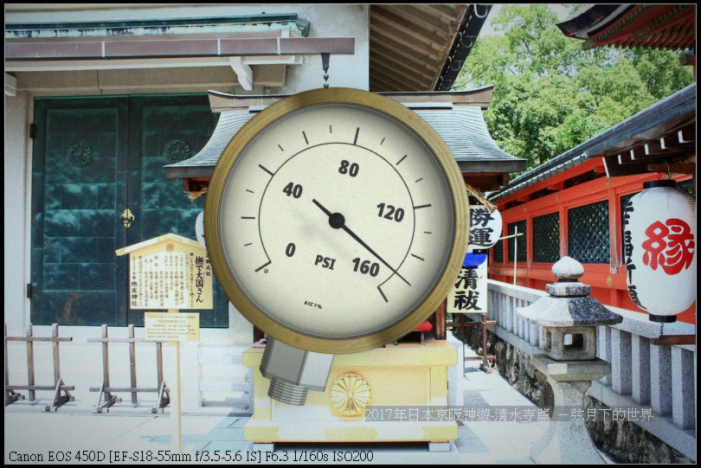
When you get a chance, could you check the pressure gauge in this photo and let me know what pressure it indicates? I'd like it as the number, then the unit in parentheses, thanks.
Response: 150 (psi)
